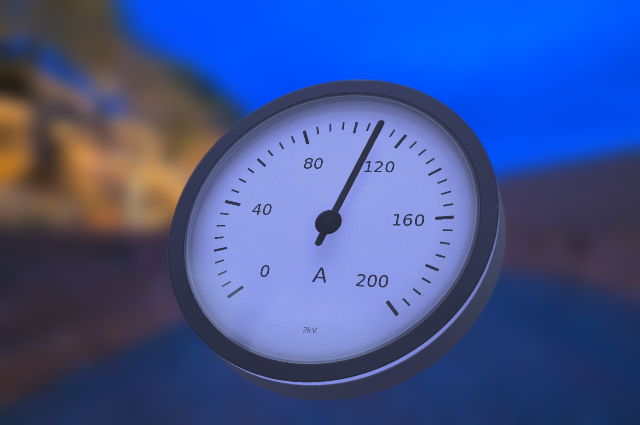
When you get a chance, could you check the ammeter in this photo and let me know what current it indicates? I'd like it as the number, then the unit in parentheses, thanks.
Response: 110 (A)
